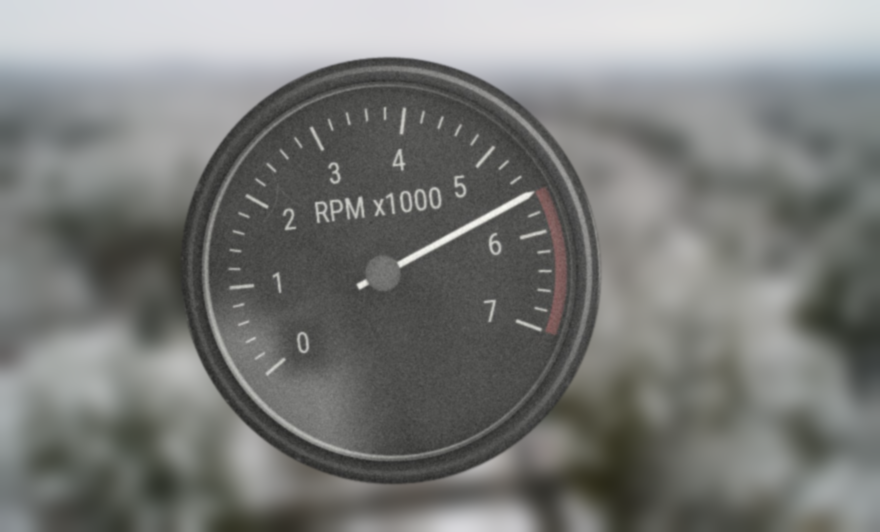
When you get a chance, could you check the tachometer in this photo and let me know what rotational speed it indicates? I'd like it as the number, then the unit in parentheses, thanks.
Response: 5600 (rpm)
